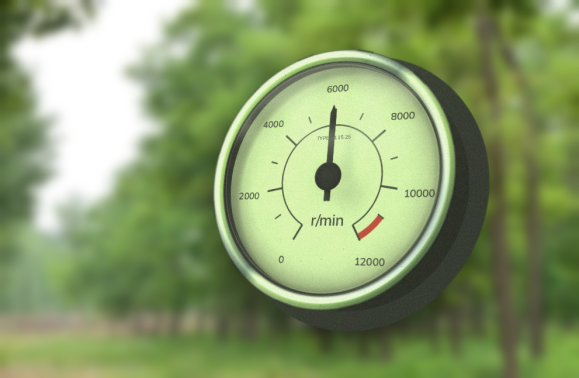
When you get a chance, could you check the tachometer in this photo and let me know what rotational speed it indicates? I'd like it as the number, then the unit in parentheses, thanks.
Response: 6000 (rpm)
